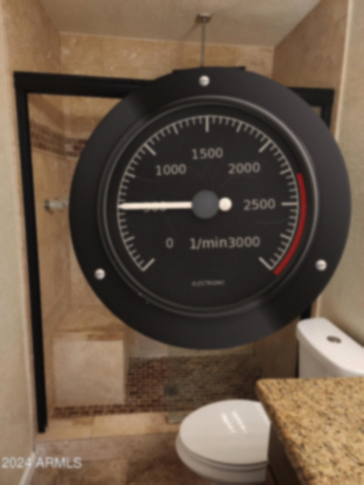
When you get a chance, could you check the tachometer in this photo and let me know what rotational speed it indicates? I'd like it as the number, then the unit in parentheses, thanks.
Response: 500 (rpm)
